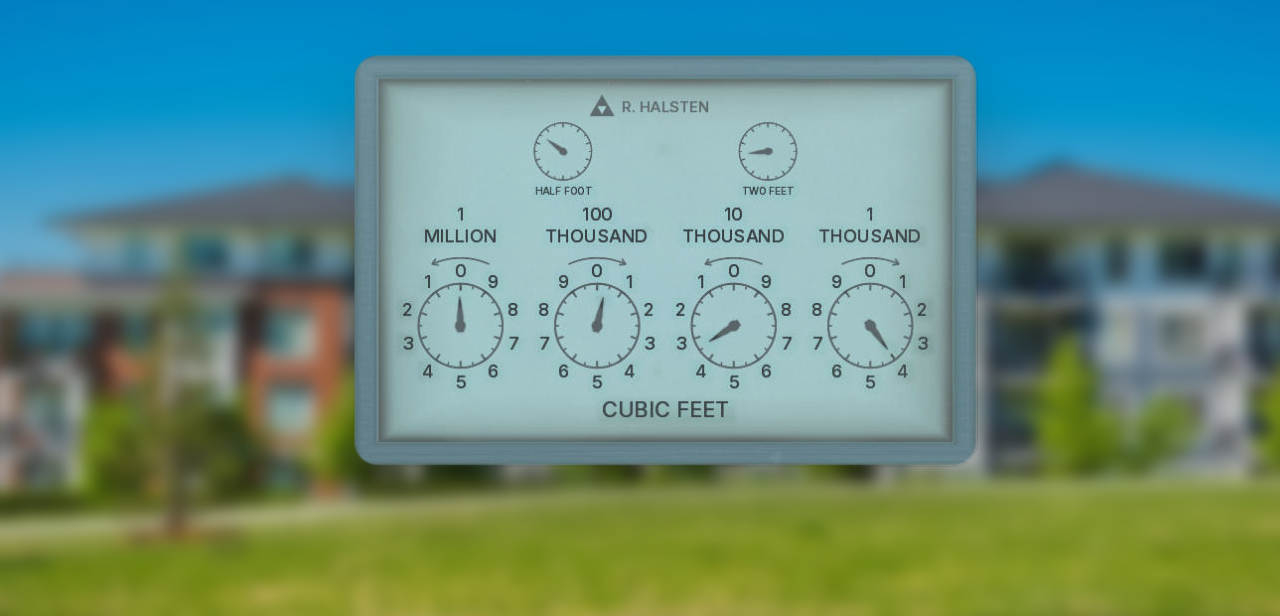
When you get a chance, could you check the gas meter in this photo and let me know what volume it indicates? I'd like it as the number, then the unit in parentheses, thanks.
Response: 3400 (ft³)
